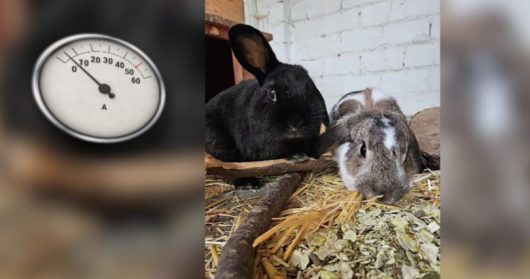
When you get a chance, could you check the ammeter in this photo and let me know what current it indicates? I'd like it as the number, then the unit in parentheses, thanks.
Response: 5 (A)
